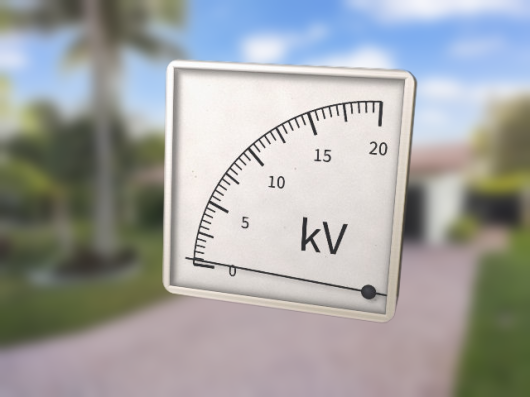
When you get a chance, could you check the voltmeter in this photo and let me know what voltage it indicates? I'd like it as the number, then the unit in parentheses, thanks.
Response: 0.5 (kV)
